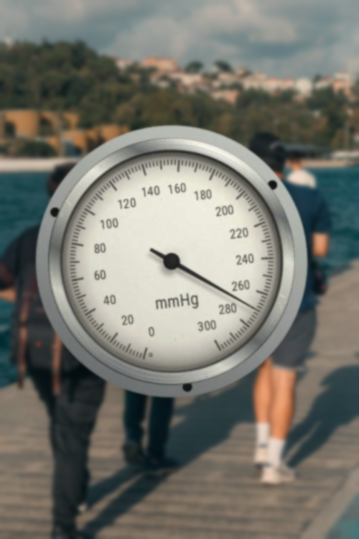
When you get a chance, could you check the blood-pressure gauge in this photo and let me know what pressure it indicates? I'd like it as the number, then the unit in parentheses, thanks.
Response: 270 (mmHg)
